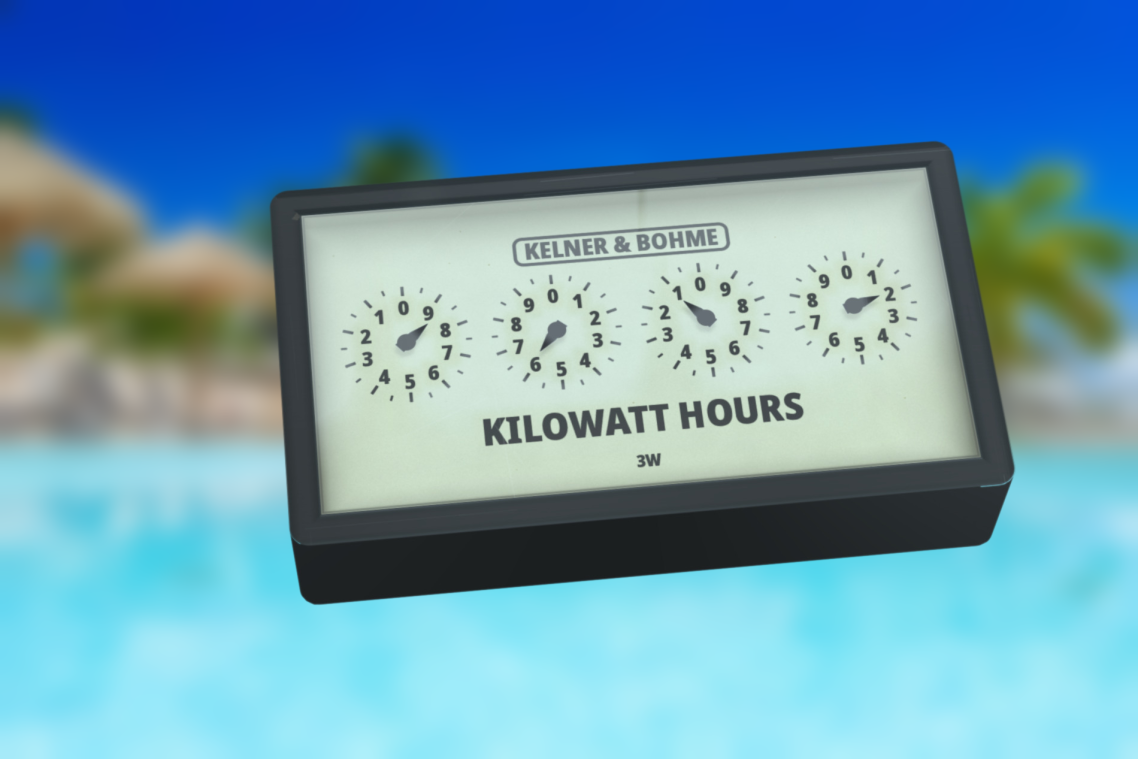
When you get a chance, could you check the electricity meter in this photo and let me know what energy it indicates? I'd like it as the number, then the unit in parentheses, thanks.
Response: 8612 (kWh)
